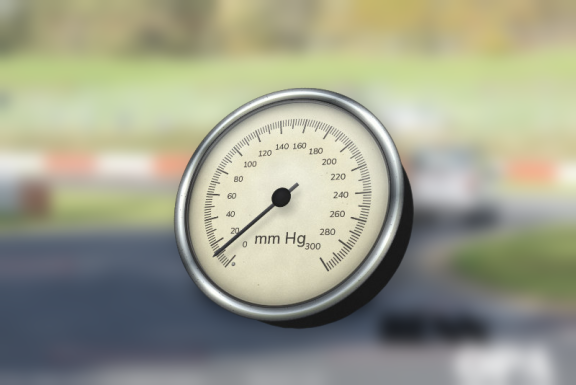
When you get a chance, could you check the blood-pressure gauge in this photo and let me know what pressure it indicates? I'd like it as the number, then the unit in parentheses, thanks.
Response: 10 (mmHg)
